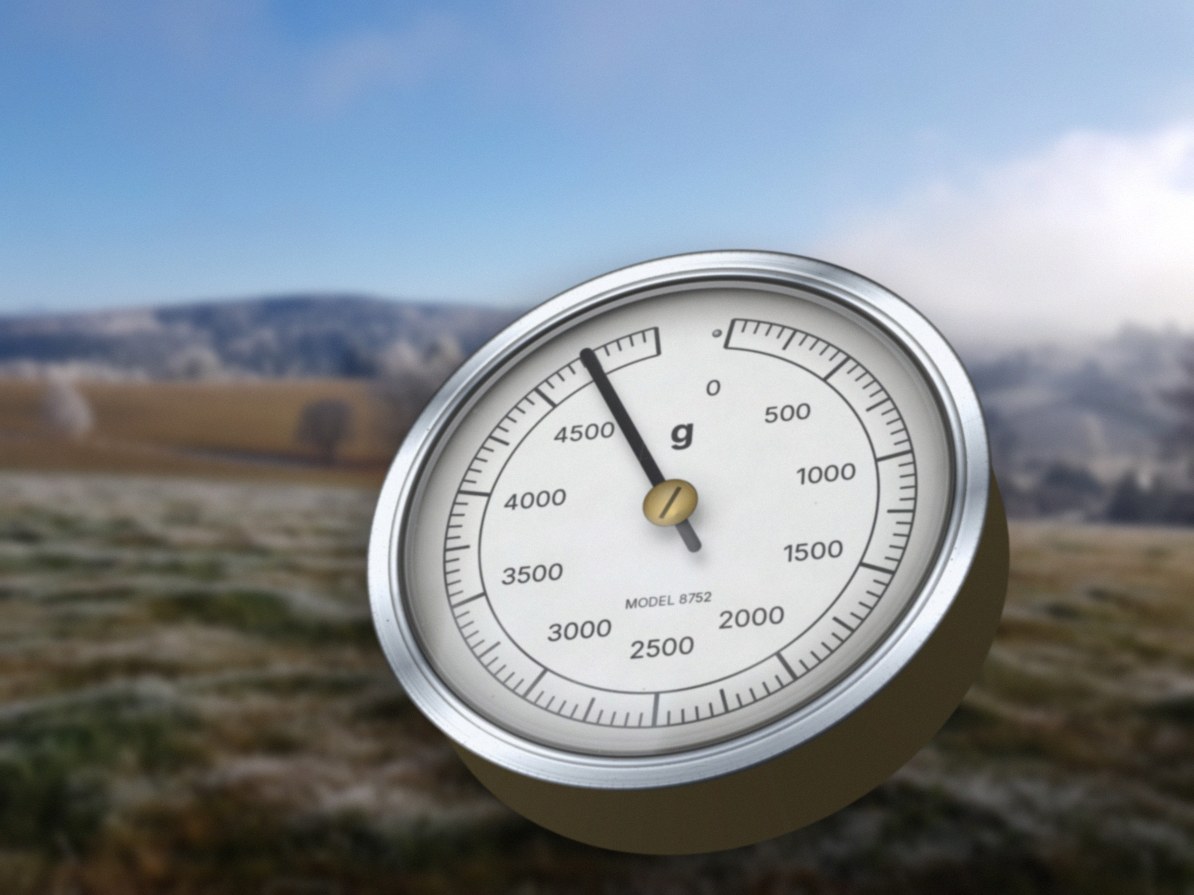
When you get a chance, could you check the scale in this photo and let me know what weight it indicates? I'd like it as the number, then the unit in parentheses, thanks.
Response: 4725 (g)
